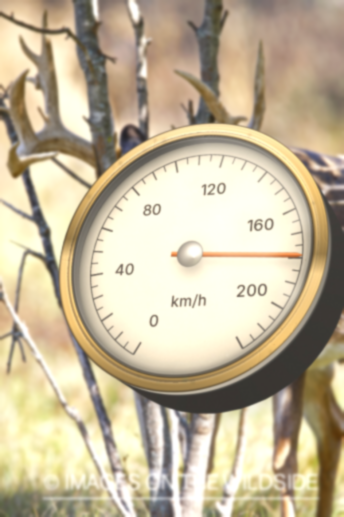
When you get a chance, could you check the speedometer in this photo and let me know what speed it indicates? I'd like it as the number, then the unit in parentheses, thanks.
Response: 180 (km/h)
